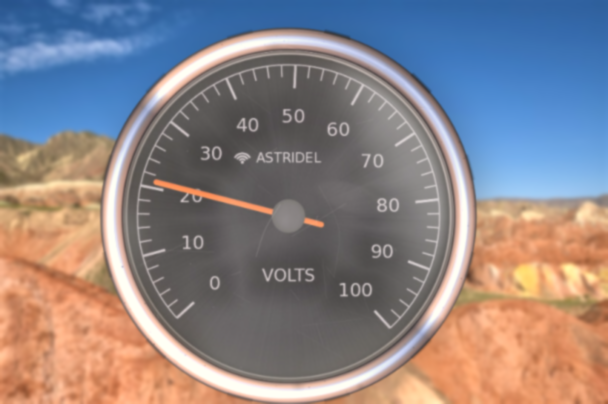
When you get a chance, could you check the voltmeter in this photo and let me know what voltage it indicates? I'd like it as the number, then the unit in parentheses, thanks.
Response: 21 (V)
